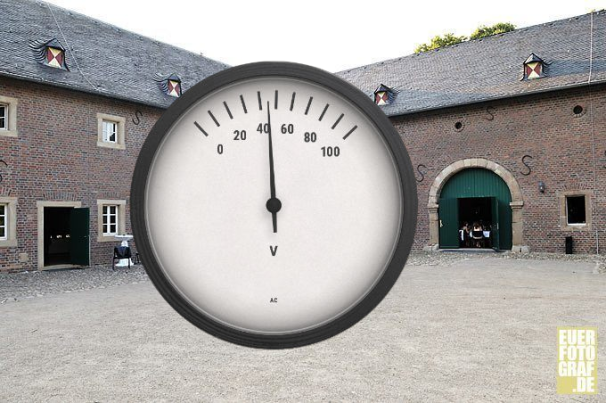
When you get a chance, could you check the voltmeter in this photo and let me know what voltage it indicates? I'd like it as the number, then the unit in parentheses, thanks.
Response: 45 (V)
